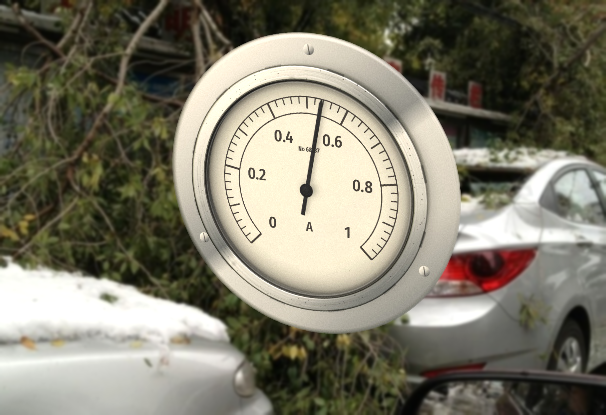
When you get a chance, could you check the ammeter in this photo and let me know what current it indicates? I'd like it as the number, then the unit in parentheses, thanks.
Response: 0.54 (A)
